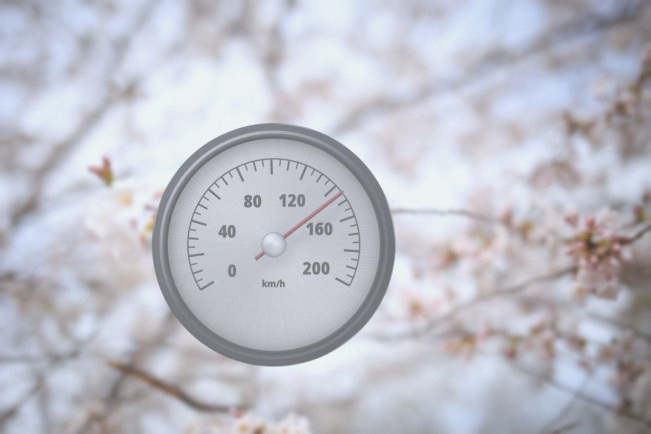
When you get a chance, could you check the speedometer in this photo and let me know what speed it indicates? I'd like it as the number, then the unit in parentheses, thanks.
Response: 145 (km/h)
